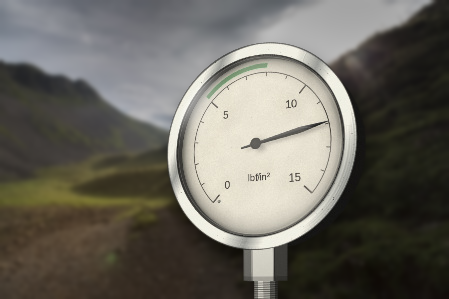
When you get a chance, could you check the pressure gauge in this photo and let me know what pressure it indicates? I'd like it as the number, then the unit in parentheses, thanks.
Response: 12 (psi)
